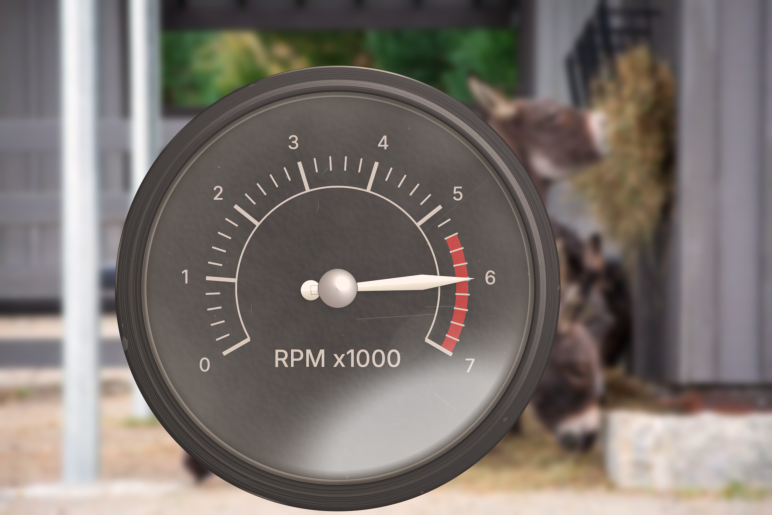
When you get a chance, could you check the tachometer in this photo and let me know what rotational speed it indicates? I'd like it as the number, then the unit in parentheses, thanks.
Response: 6000 (rpm)
